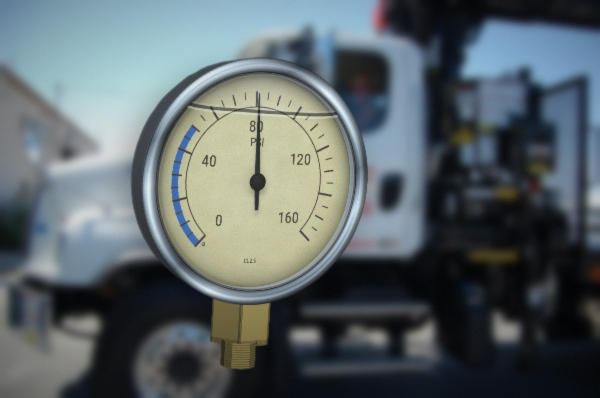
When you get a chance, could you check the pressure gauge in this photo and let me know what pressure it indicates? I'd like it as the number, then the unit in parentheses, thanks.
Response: 80 (psi)
